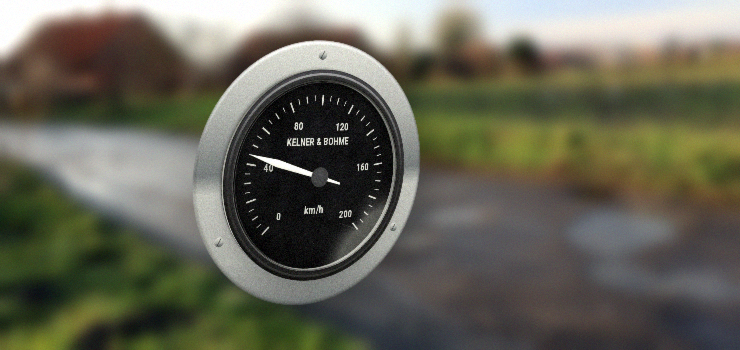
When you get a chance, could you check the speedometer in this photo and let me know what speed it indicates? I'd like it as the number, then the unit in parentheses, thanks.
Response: 45 (km/h)
